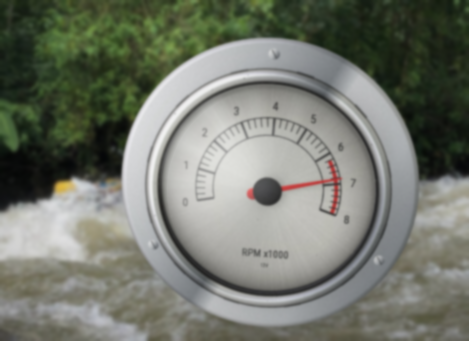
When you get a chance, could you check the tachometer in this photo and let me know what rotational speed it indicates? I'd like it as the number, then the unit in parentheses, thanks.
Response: 6800 (rpm)
